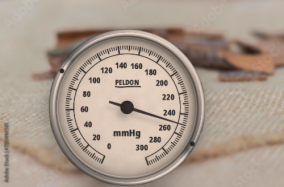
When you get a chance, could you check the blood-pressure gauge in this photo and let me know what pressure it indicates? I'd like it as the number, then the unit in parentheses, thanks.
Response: 250 (mmHg)
